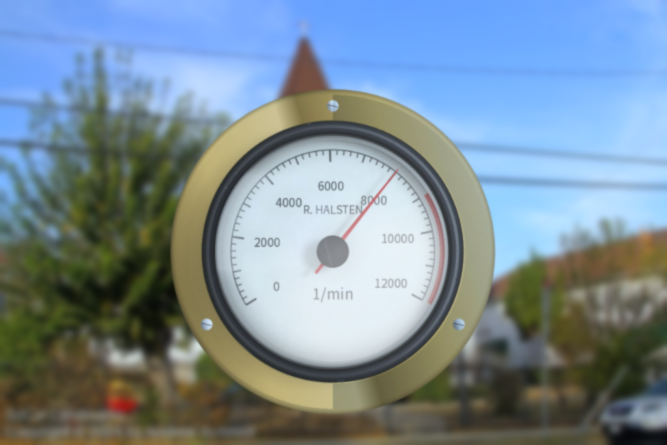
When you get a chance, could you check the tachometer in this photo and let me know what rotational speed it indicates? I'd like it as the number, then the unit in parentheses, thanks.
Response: 8000 (rpm)
